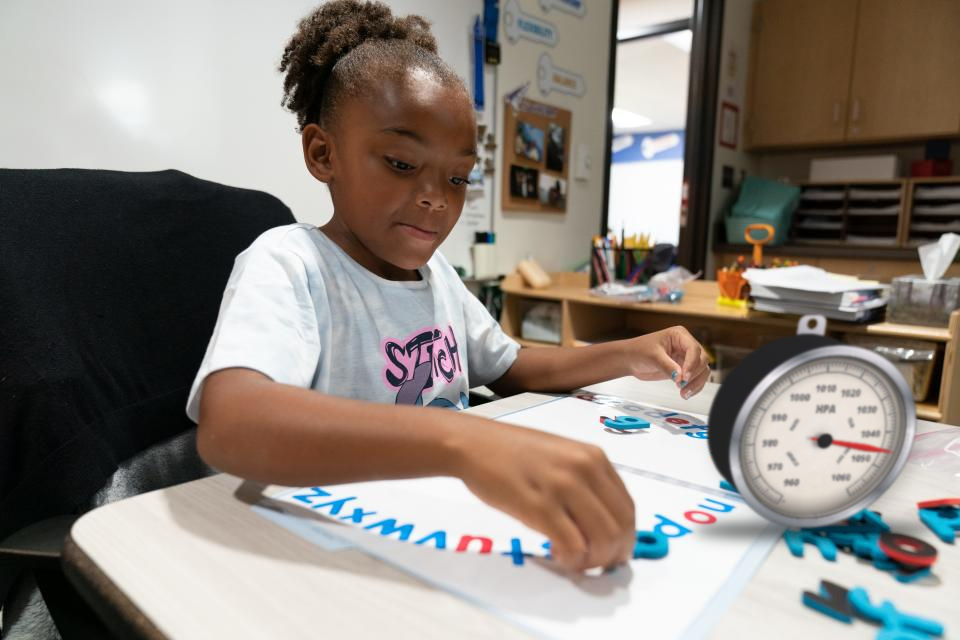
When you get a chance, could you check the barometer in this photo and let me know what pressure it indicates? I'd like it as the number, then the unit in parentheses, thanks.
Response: 1045 (hPa)
